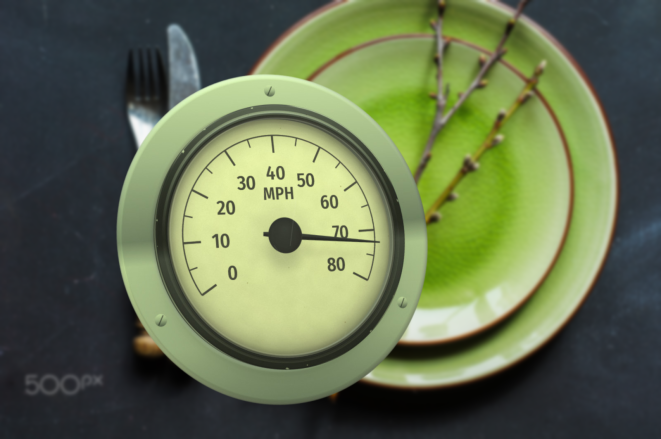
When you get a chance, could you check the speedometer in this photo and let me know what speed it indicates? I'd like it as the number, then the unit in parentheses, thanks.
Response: 72.5 (mph)
